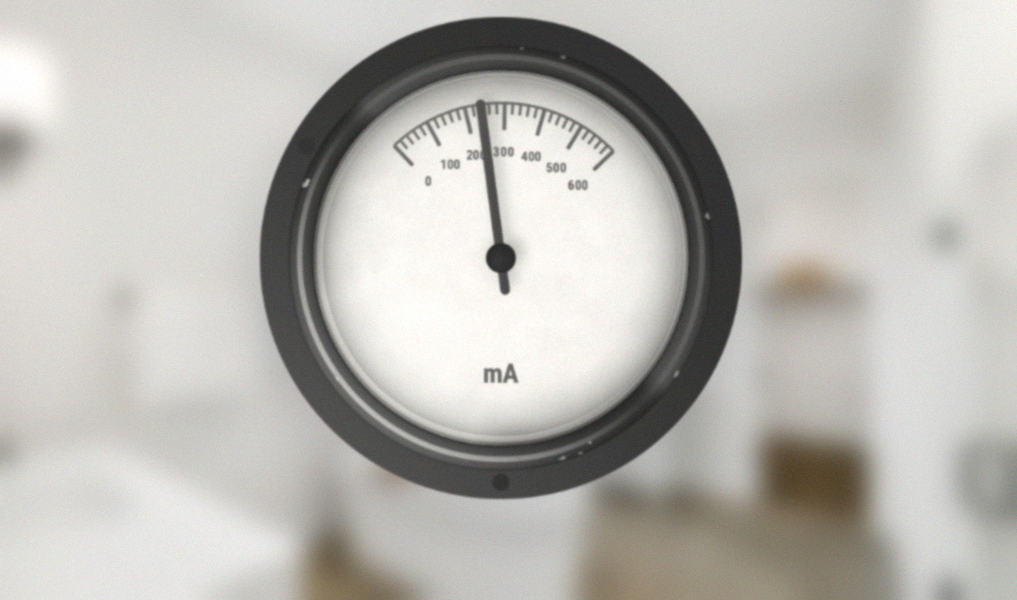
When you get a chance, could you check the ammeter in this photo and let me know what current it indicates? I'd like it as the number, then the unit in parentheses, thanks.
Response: 240 (mA)
